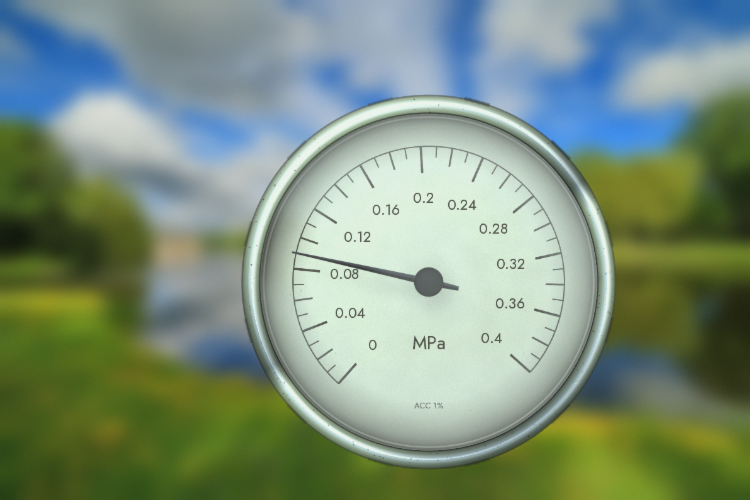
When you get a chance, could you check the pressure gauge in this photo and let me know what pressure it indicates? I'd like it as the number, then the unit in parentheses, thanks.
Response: 0.09 (MPa)
